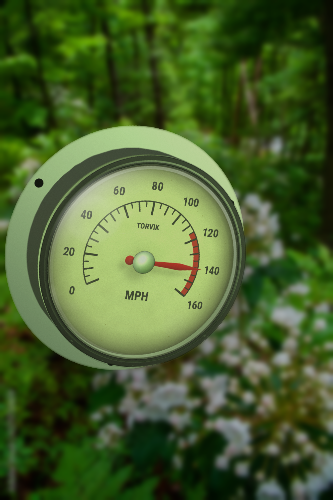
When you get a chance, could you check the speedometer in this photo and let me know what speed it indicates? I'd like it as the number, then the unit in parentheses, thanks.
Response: 140 (mph)
